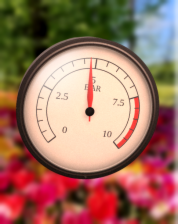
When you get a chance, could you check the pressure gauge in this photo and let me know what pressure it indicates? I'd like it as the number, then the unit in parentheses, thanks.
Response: 4.75 (bar)
